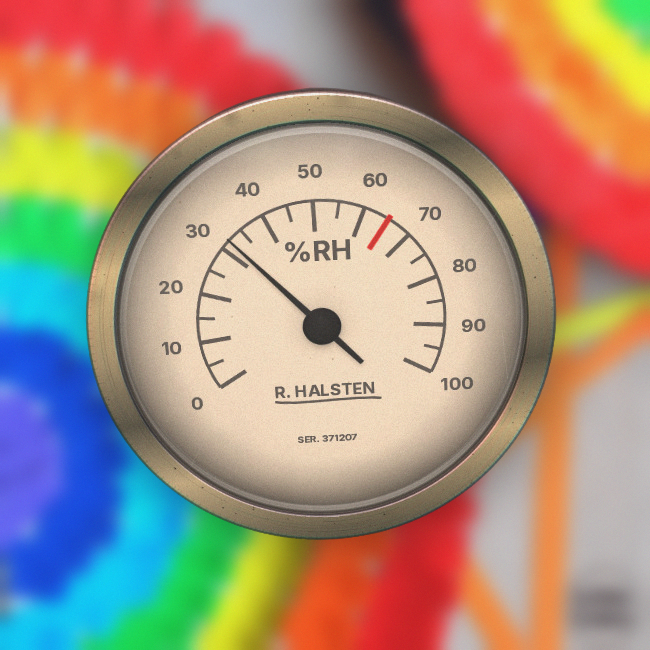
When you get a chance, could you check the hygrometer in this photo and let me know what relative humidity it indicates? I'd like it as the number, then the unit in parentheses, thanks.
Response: 32.5 (%)
